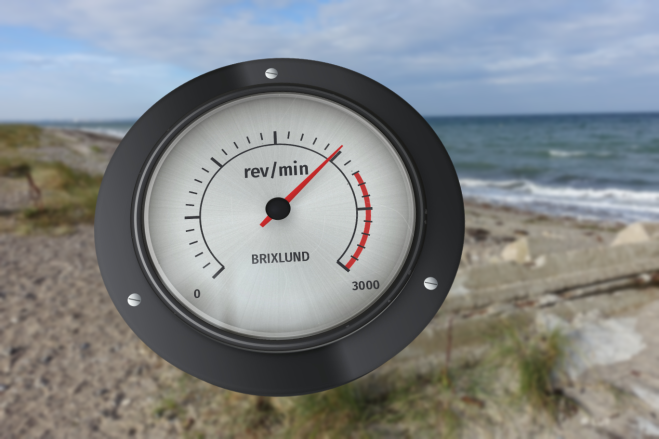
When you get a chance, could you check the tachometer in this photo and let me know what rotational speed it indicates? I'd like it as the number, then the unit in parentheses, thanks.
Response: 2000 (rpm)
